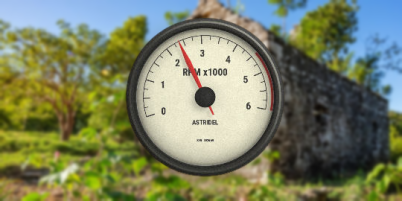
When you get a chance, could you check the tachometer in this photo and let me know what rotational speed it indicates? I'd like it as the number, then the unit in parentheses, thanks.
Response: 2375 (rpm)
